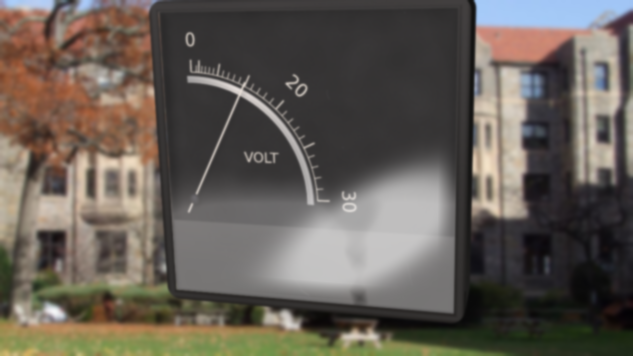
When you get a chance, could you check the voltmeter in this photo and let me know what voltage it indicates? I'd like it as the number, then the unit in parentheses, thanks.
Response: 15 (V)
